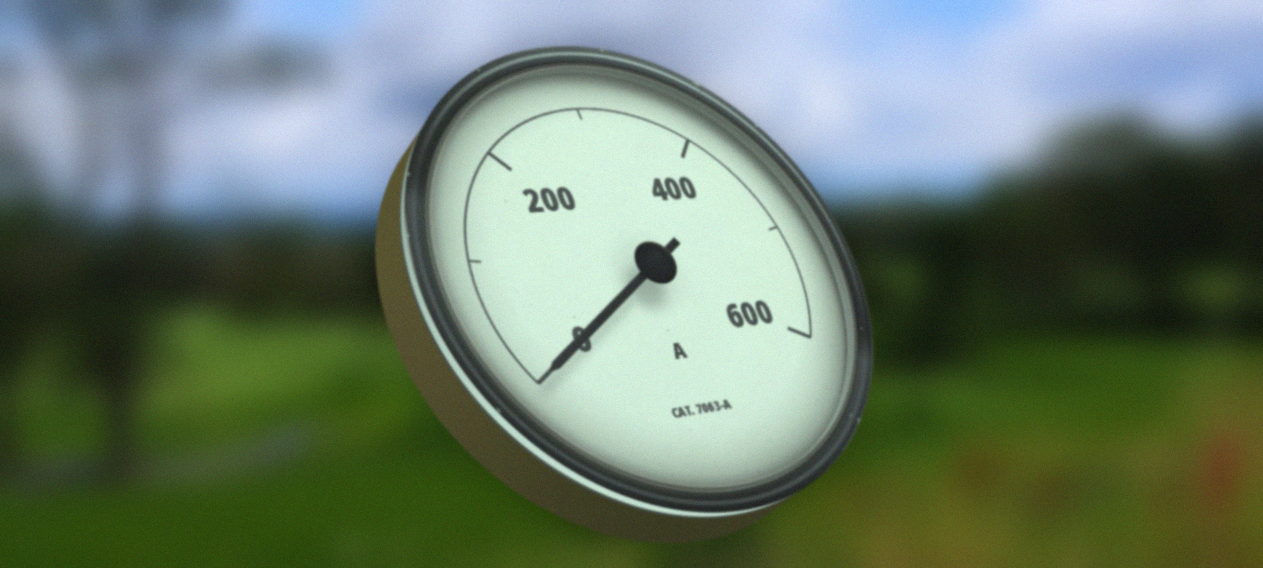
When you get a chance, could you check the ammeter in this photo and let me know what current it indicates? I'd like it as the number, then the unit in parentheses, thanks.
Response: 0 (A)
